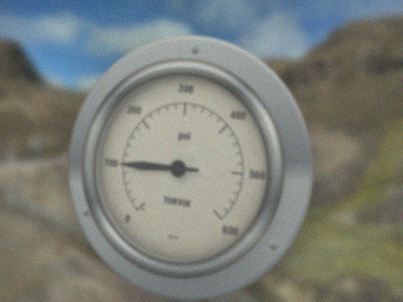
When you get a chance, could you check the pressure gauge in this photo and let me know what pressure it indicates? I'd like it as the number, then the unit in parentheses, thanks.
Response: 100 (psi)
